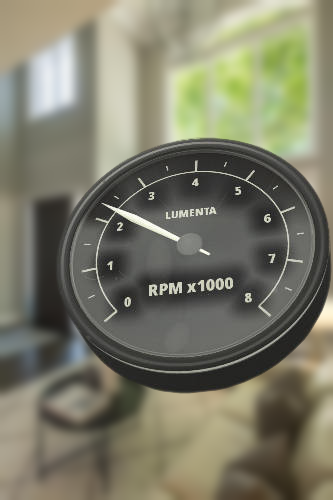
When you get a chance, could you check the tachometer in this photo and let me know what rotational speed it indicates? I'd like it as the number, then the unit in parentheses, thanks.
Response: 2250 (rpm)
